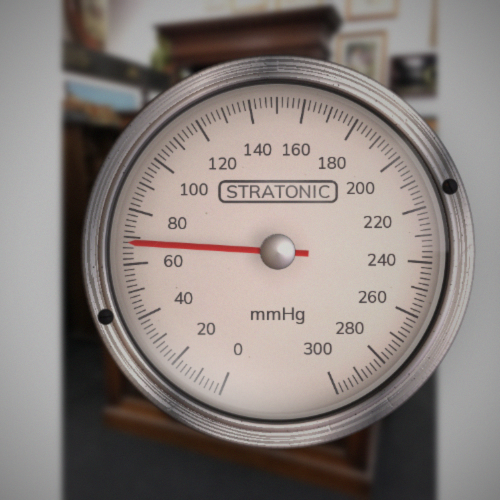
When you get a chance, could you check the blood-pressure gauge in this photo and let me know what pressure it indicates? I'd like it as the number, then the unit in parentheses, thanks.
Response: 68 (mmHg)
